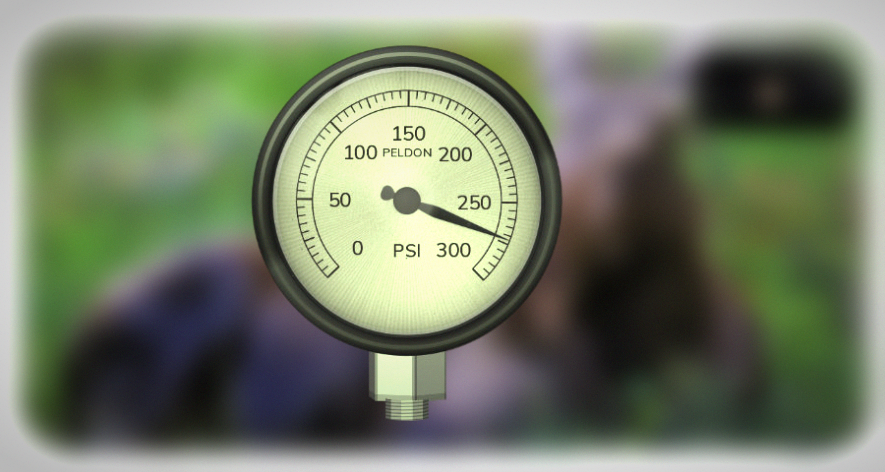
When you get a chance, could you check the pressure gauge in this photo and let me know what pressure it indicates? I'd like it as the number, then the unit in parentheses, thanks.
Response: 272.5 (psi)
